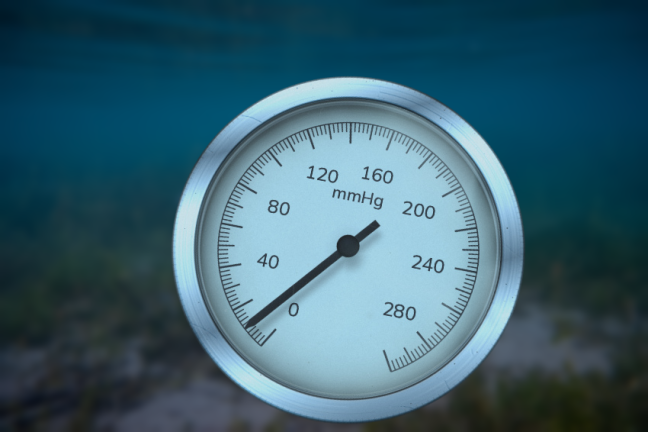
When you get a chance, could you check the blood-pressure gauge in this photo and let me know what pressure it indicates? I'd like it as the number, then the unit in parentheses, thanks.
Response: 10 (mmHg)
